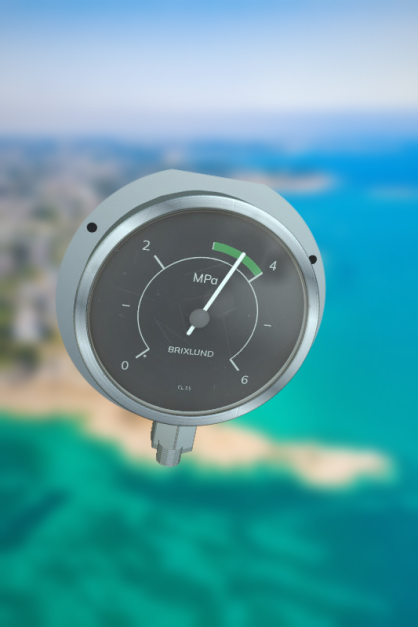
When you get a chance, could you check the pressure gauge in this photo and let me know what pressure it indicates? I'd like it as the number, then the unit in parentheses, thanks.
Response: 3.5 (MPa)
